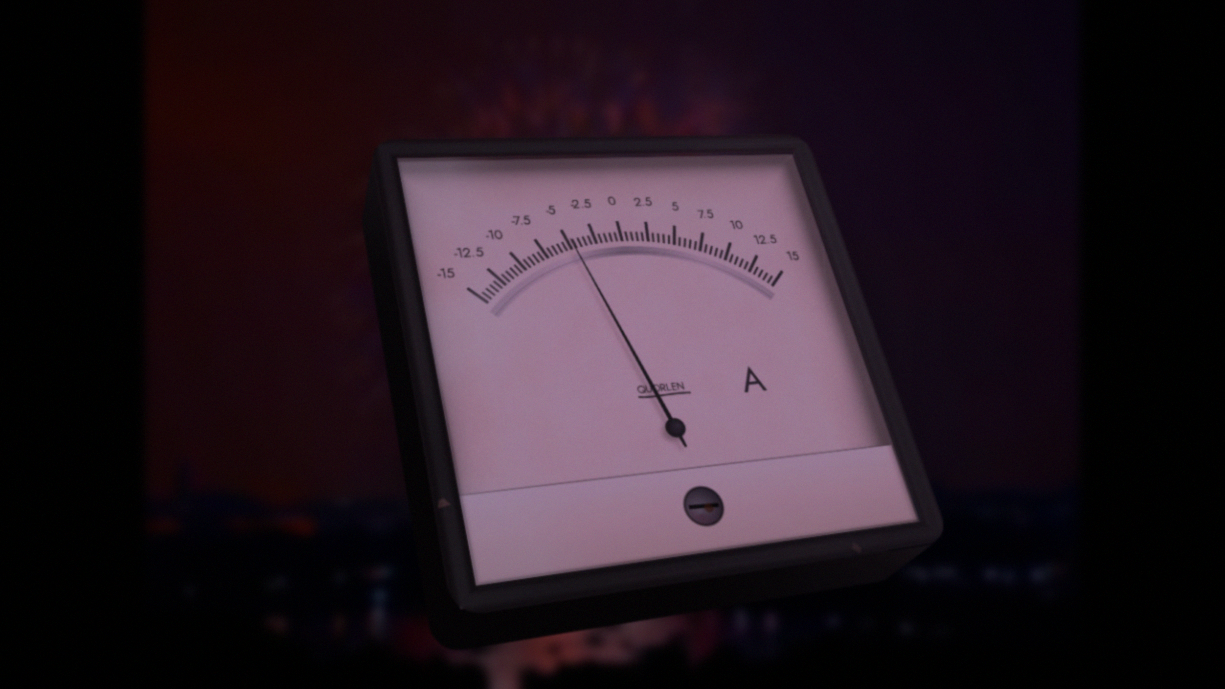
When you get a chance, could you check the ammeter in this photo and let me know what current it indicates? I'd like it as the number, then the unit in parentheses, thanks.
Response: -5 (A)
